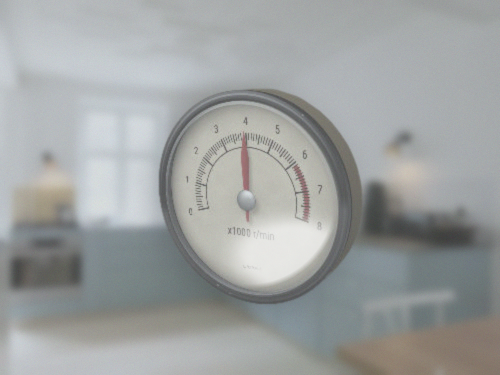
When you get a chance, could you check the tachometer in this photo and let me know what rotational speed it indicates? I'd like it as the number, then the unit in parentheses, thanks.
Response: 4000 (rpm)
